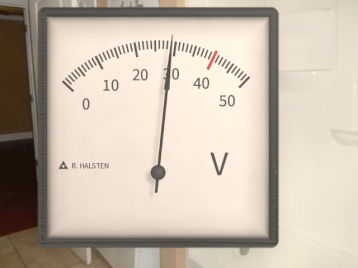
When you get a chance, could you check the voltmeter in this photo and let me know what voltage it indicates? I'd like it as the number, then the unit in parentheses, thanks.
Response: 29 (V)
